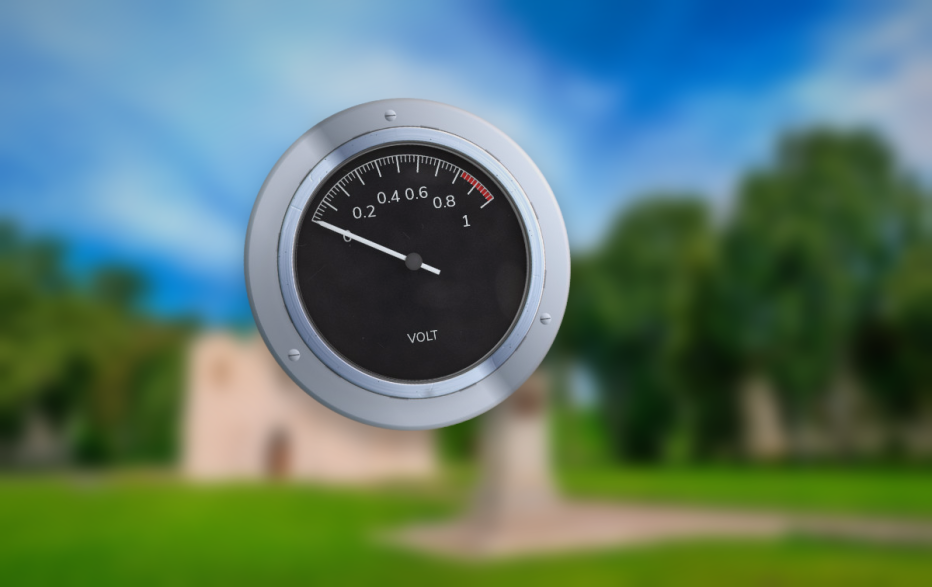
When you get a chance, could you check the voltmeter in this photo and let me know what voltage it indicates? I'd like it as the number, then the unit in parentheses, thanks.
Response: 0 (V)
